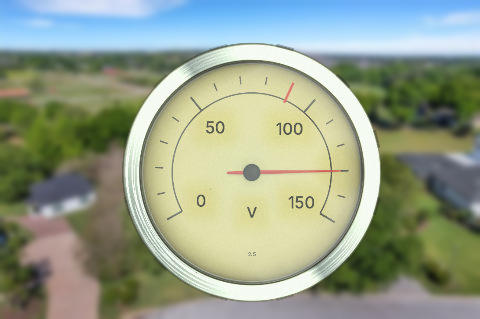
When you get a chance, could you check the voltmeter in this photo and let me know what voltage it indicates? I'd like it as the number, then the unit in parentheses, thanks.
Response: 130 (V)
